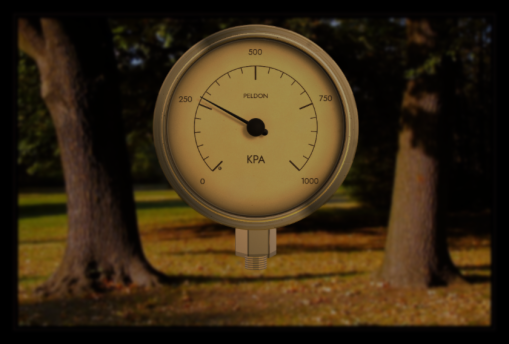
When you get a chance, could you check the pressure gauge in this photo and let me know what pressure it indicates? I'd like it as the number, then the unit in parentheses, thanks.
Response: 275 (kPa)
